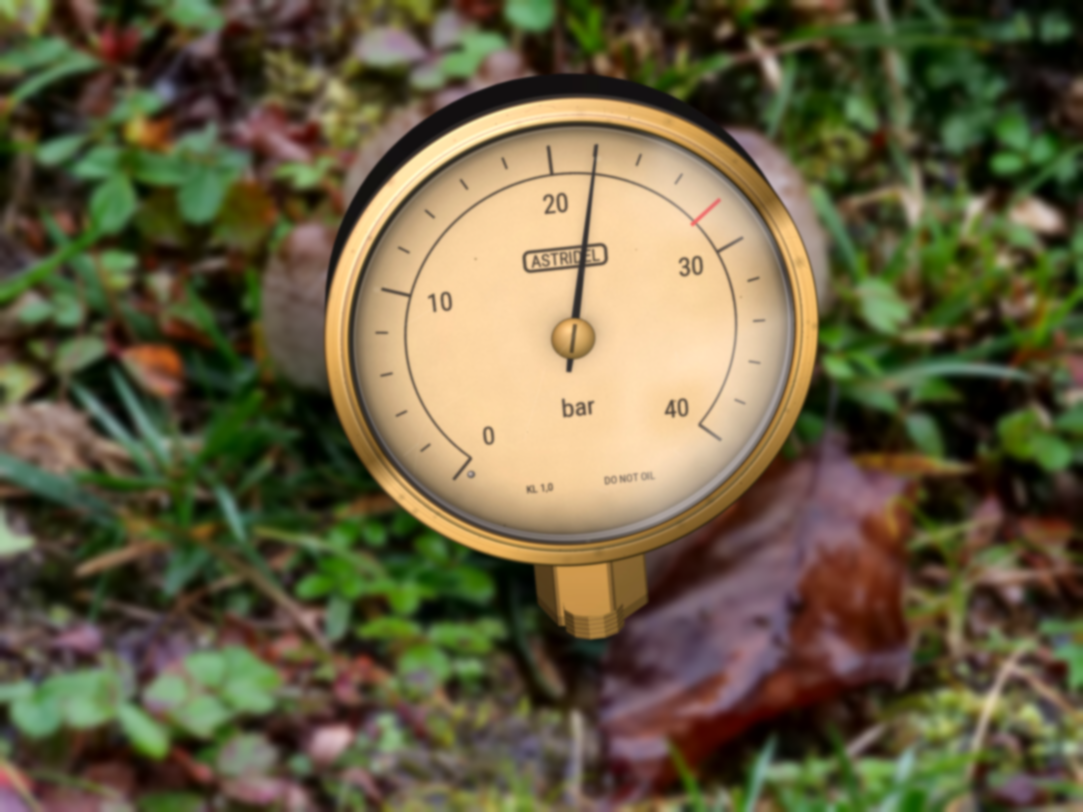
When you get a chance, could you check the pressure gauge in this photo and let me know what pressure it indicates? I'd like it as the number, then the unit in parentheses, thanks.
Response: 22 (bar)
